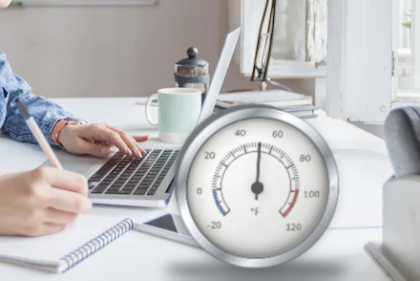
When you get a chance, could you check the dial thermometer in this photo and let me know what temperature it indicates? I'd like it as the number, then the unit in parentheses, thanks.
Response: 50 (°F)
